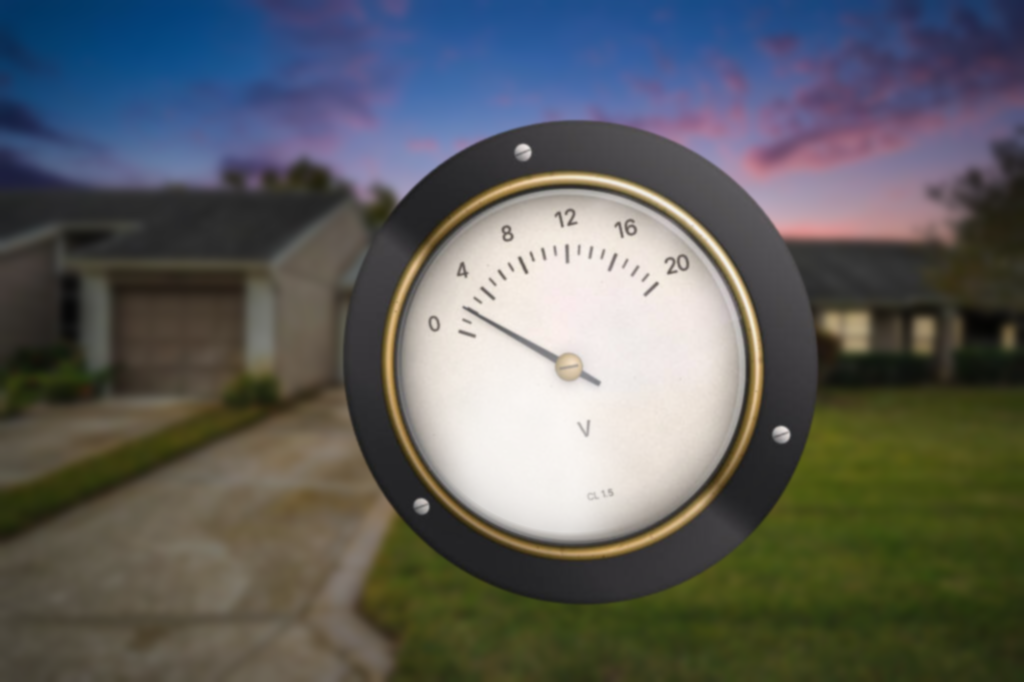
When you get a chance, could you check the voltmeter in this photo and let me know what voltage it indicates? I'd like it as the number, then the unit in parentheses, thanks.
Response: 2 (V)
